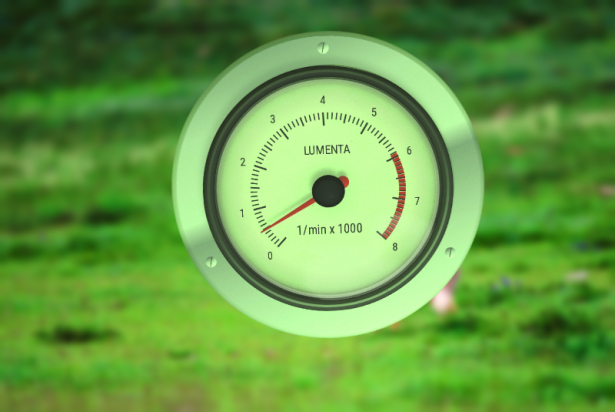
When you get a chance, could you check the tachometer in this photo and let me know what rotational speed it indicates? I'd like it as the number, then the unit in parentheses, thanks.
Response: 500 (rpm)
